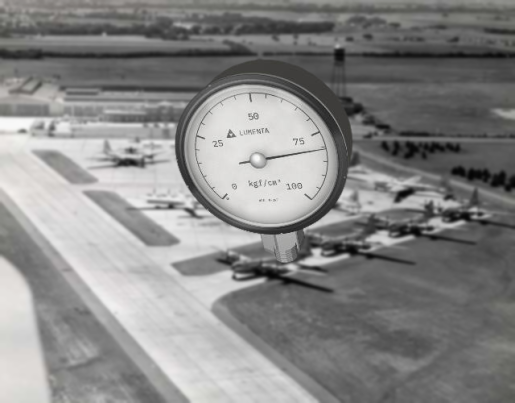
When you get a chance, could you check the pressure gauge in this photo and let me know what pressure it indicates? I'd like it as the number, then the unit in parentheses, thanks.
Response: 80 (kg/cm²)
